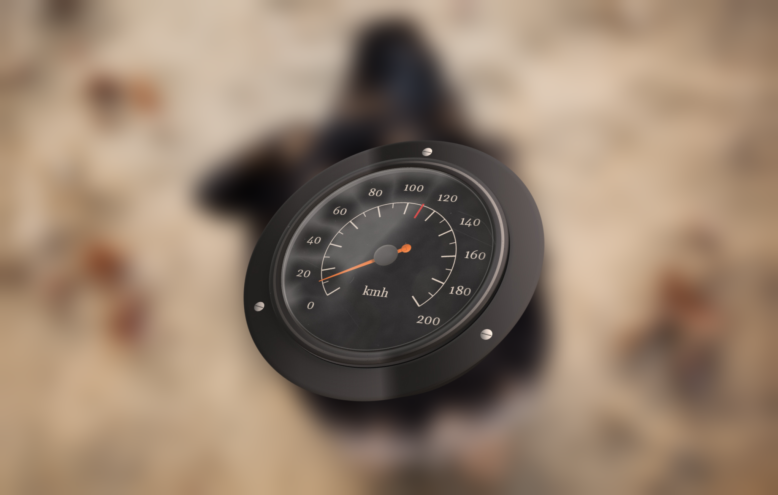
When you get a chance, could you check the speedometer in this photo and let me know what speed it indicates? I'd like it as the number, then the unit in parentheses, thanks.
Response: 10 (km/h)
